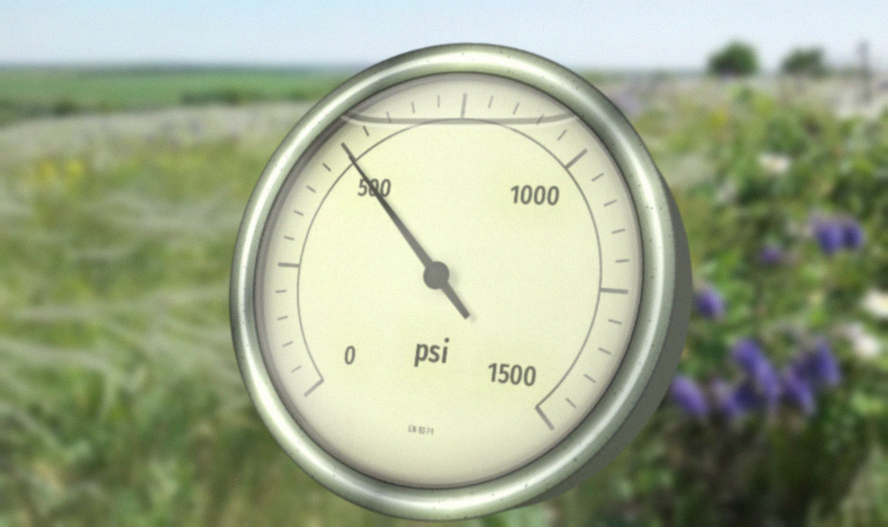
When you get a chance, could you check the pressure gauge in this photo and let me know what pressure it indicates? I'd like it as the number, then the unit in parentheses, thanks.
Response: 500 (psi)
